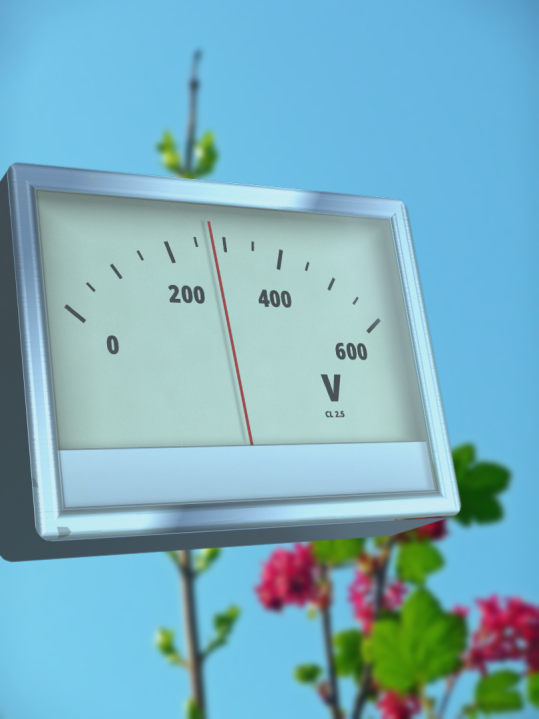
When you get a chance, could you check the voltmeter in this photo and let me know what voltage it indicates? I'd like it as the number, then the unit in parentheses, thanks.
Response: 275 (V)
